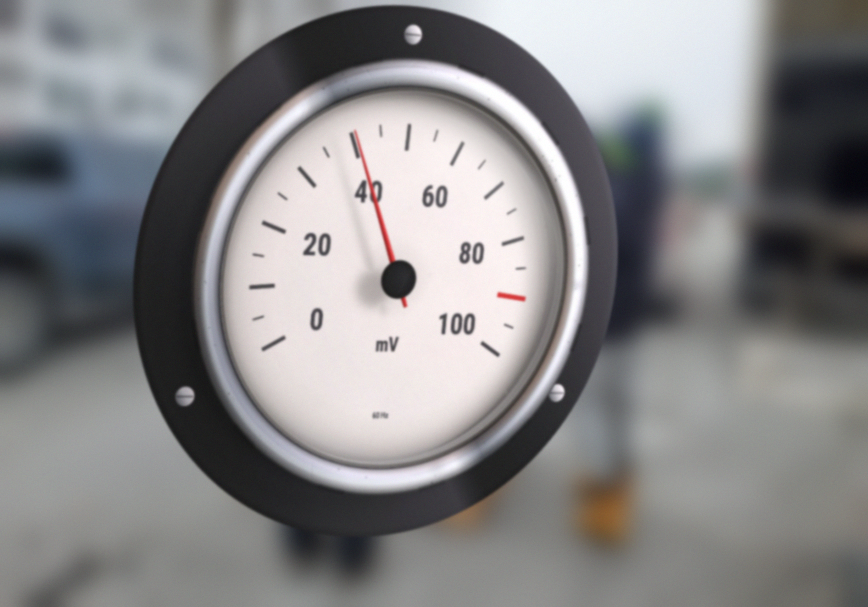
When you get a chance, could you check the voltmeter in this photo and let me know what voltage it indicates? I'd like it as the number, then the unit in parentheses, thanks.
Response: 40 (mV)
